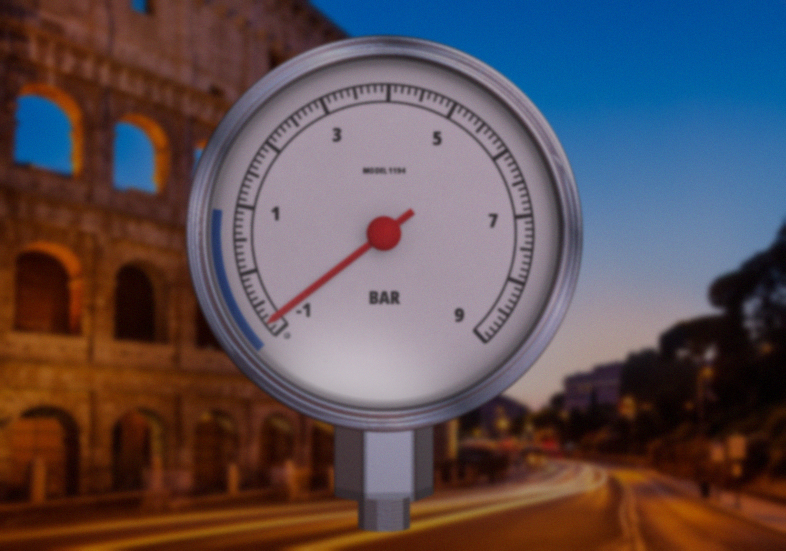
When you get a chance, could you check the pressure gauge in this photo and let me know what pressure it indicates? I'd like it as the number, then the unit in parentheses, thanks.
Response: -0.8 (bar)
